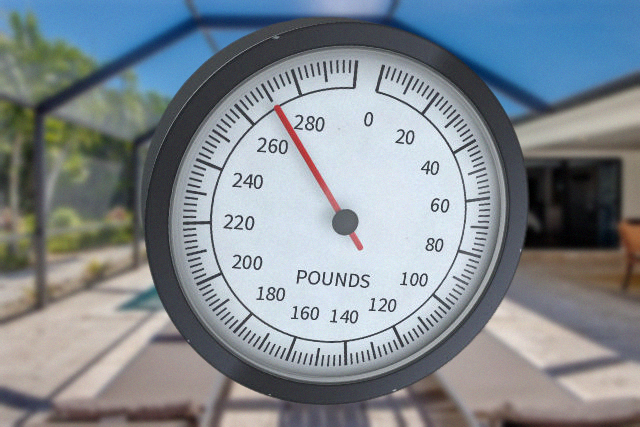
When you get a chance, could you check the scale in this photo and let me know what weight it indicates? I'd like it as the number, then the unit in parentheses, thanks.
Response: 270 (lb)
